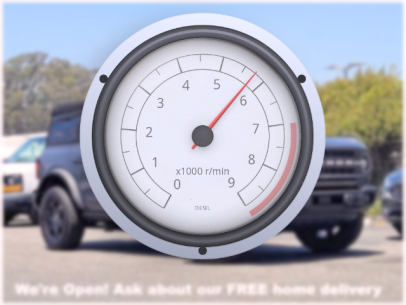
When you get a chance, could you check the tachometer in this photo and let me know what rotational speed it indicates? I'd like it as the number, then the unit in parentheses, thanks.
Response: 5750 (rpm)
